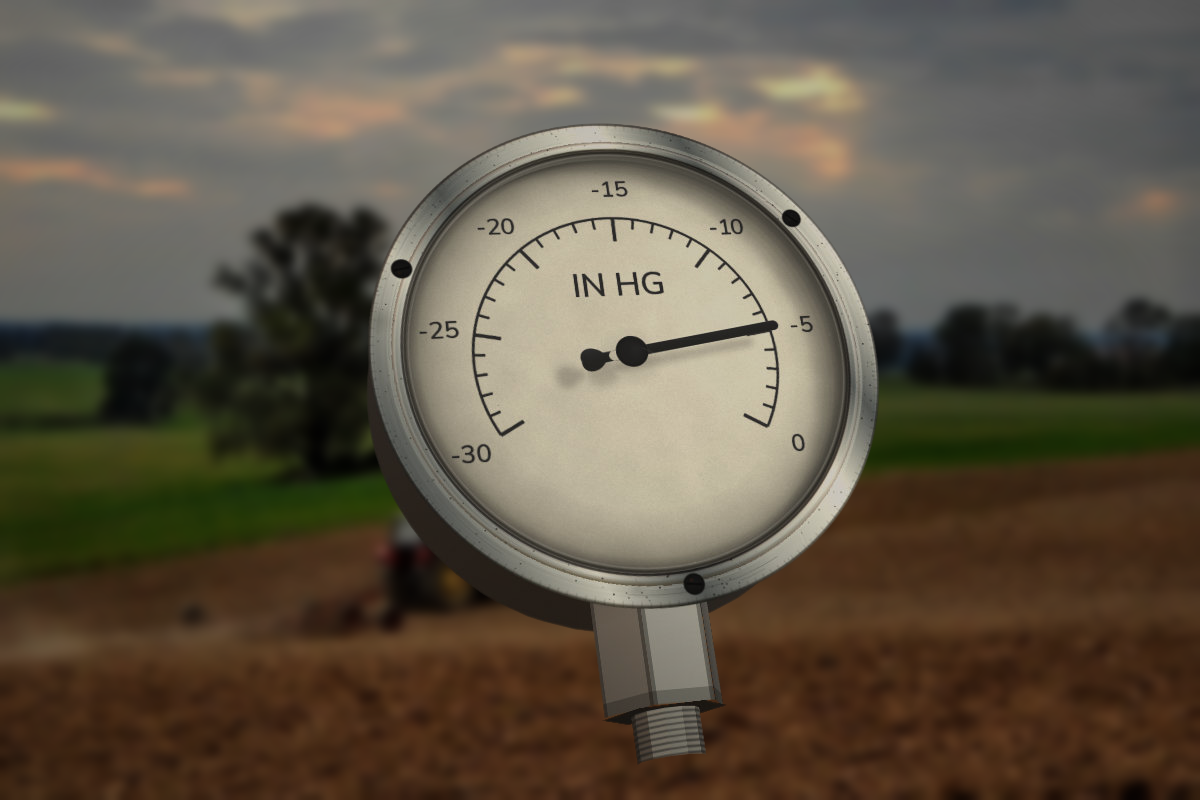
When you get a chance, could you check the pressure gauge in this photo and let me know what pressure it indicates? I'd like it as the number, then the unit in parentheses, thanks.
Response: -5 (inHg)
